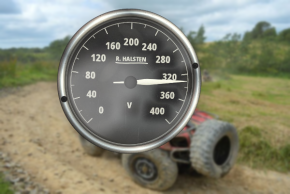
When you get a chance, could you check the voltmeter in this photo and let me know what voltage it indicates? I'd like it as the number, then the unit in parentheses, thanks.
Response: 330 (V)
